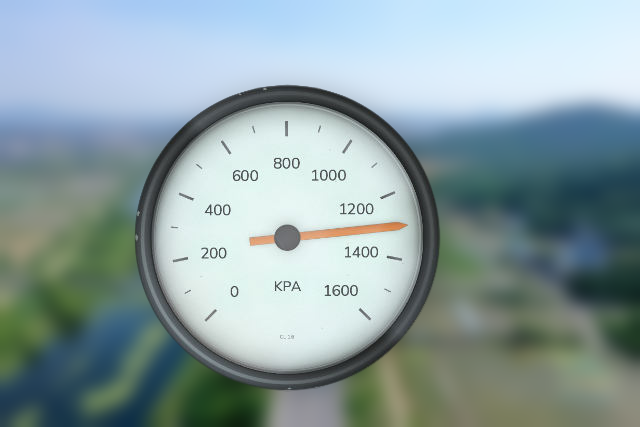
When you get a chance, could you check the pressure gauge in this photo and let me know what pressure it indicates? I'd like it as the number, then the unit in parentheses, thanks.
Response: 1300 (kPa)
